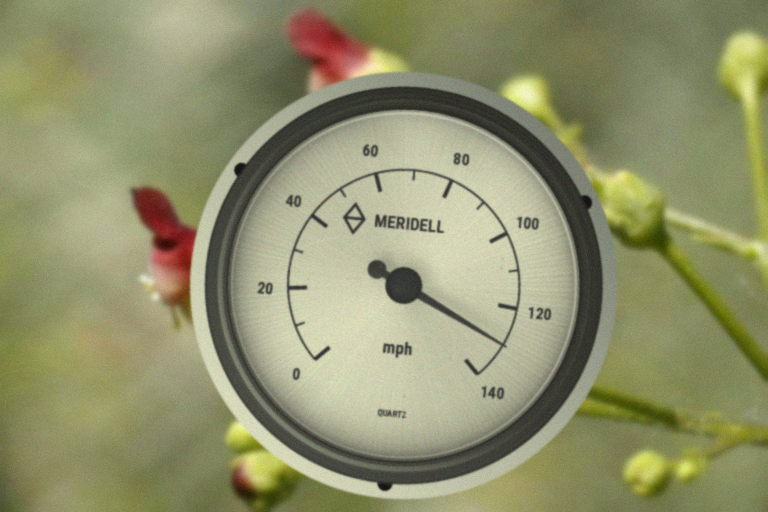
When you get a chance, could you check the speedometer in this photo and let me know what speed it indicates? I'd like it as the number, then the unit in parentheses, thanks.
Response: 130 (mph)
